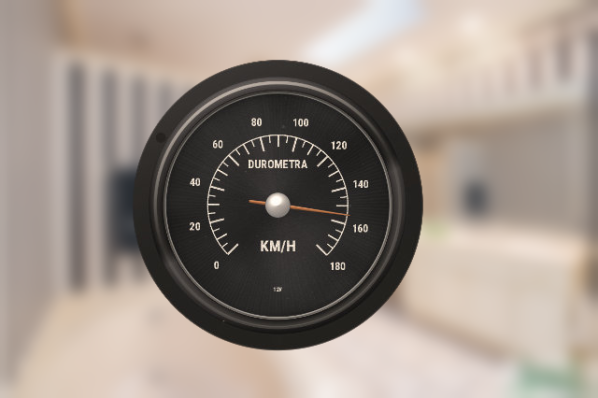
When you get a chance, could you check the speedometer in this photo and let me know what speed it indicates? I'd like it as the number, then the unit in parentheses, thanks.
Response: 155 (km/h)
